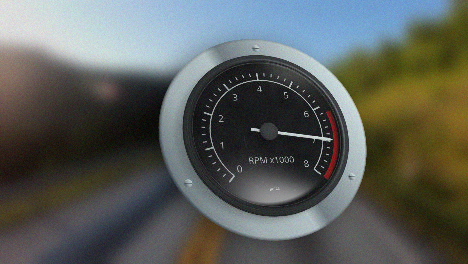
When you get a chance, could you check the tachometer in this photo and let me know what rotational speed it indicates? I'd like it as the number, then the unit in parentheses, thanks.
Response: 7000 (rpm)
